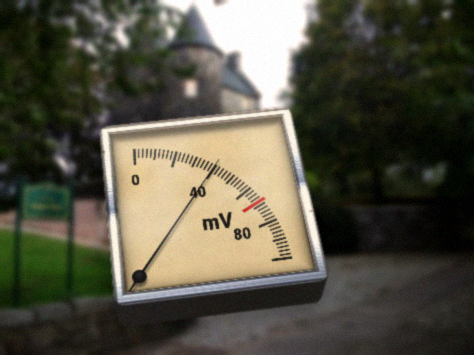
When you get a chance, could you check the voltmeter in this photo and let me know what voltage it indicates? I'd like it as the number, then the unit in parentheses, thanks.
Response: 40 (mV)
